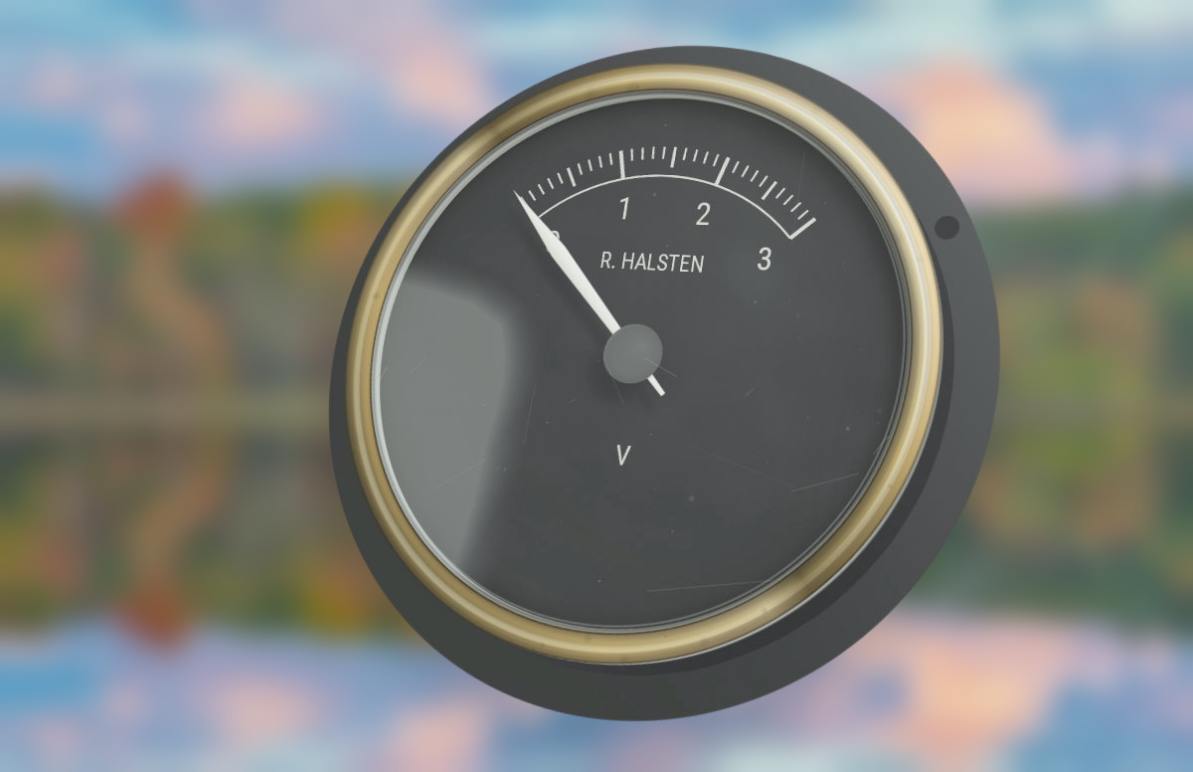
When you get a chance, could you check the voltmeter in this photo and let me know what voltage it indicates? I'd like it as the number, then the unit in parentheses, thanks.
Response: 0 (V)
